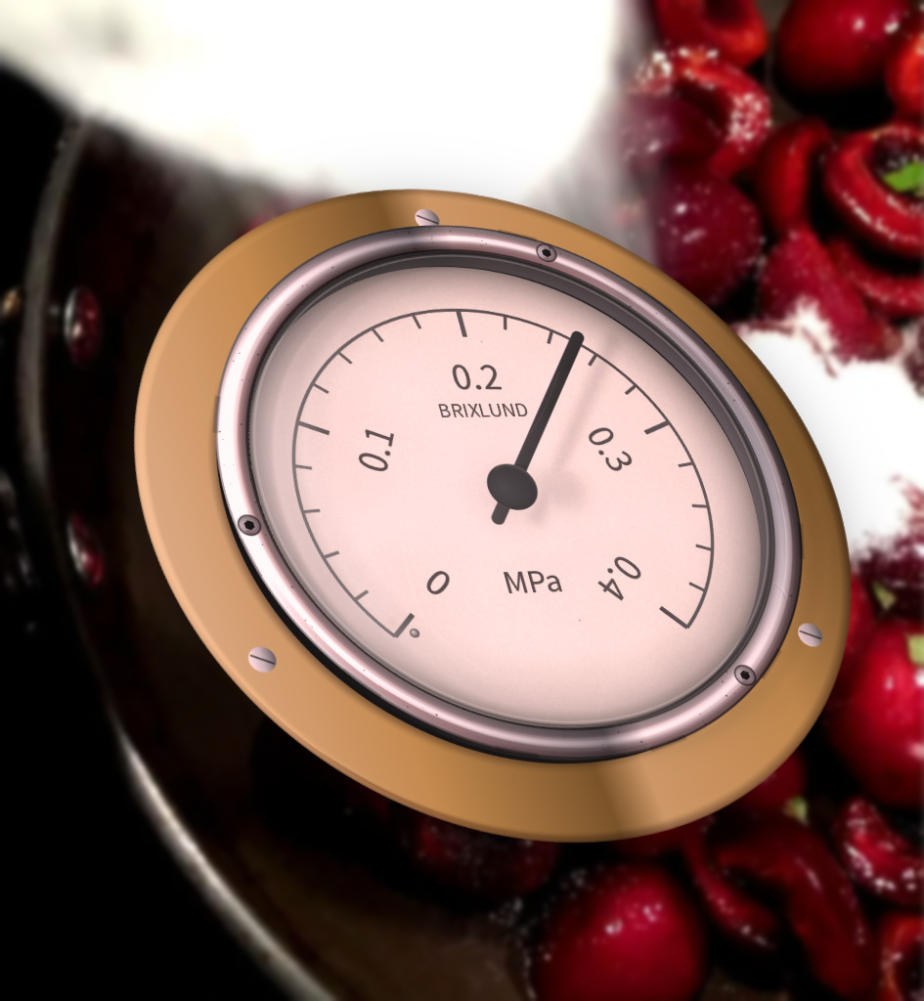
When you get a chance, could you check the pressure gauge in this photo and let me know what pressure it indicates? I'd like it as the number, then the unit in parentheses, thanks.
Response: 0.25 (MPa)
